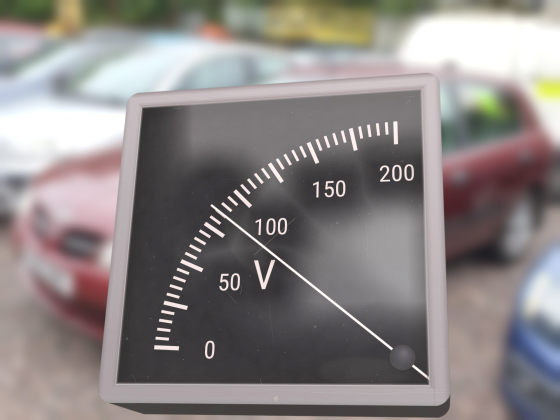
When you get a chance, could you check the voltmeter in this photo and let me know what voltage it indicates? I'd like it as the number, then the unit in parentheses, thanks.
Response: 85 (V)
